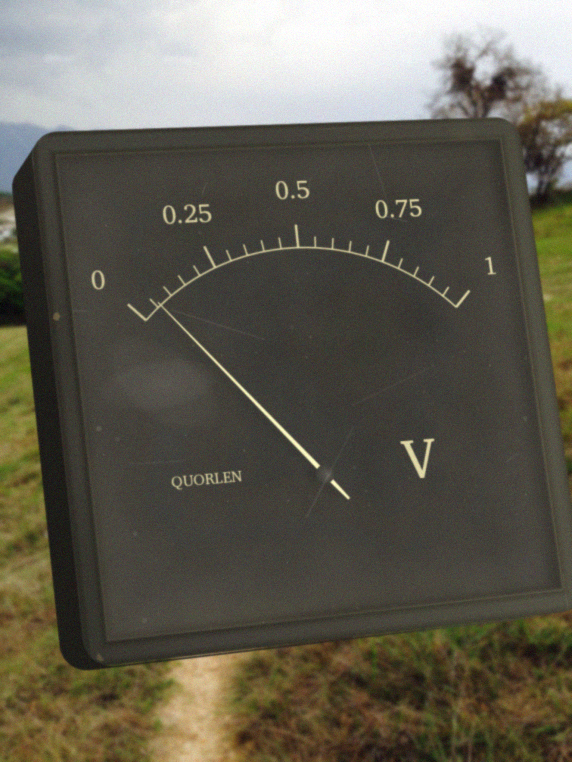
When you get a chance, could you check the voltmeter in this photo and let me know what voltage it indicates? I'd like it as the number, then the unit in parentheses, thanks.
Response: 0.05 (V)
